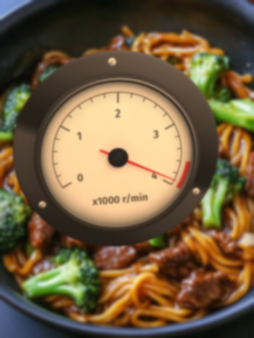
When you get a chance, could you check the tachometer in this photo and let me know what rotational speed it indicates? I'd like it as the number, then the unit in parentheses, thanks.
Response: 3900 (rpm)
